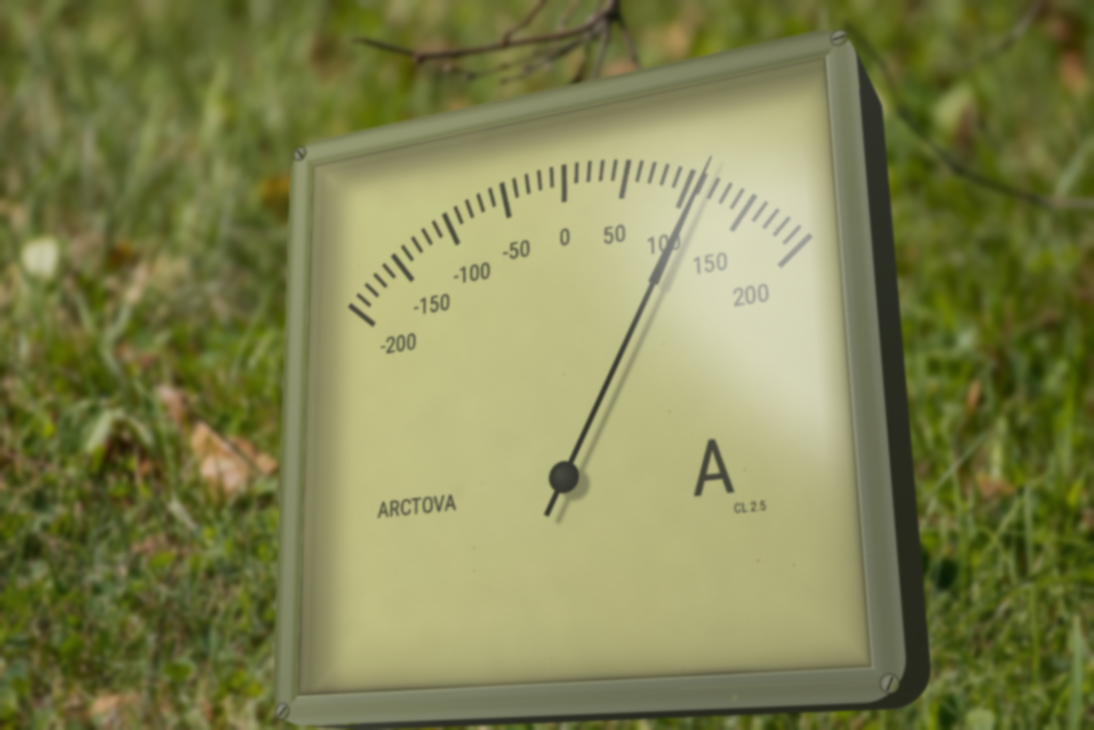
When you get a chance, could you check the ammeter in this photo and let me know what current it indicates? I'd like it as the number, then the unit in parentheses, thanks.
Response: 110 (A)
